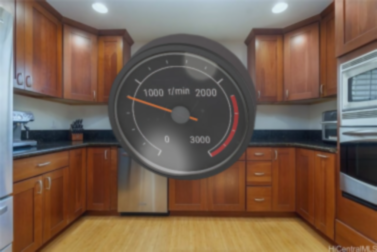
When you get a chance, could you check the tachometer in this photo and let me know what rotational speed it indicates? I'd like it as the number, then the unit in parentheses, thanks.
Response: 800 (rpm)
